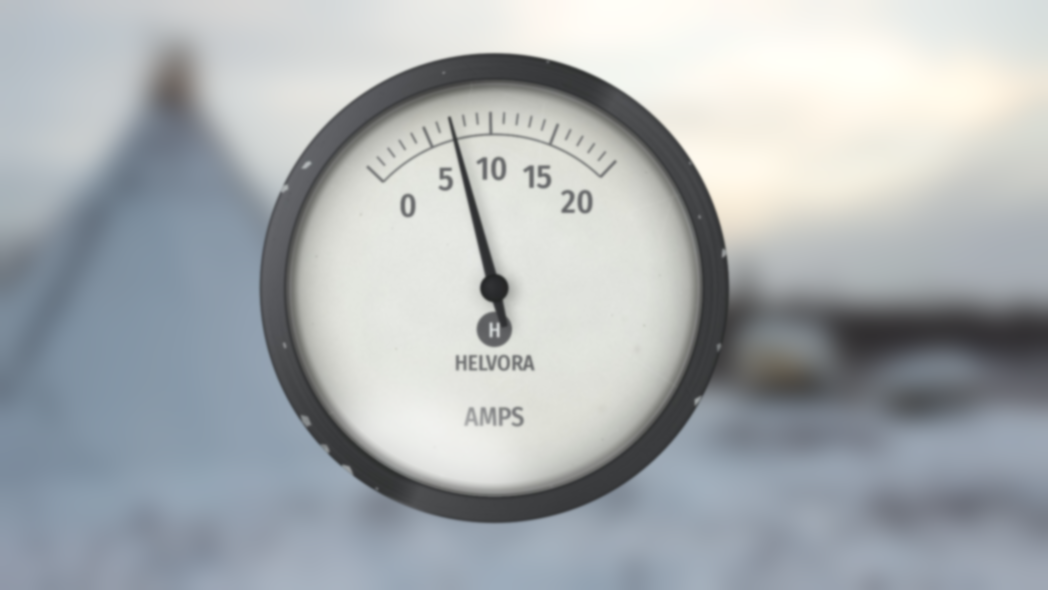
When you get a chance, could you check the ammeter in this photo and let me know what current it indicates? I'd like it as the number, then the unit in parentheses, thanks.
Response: 7 (A)
